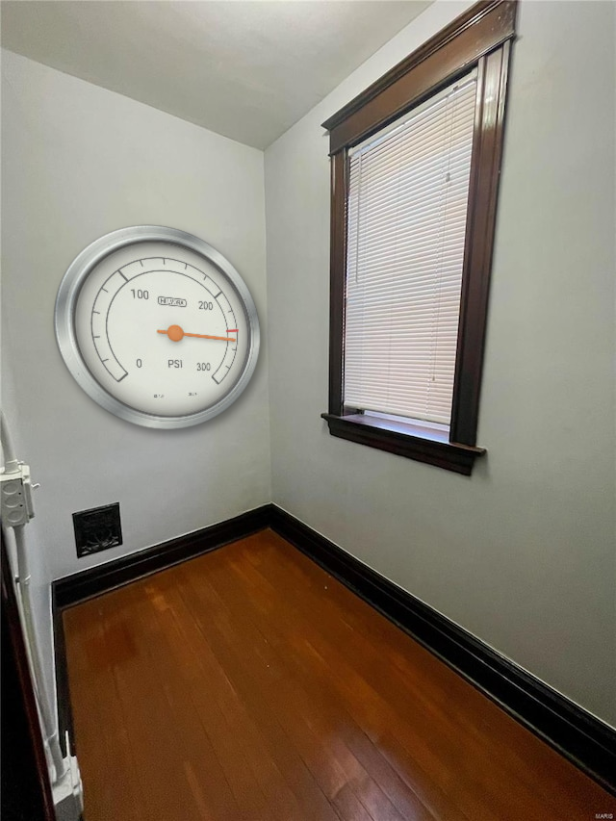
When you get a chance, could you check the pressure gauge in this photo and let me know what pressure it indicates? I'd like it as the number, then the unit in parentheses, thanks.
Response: 250 (psi)
